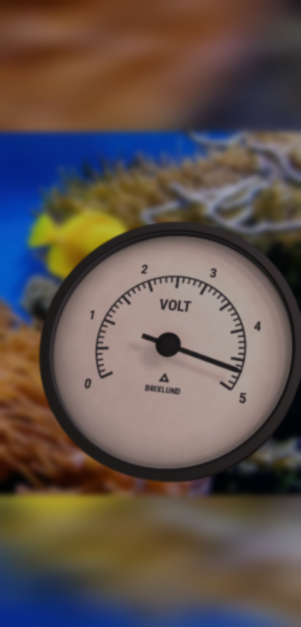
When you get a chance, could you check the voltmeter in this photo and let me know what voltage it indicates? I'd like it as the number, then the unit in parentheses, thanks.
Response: 4.7 (V)
